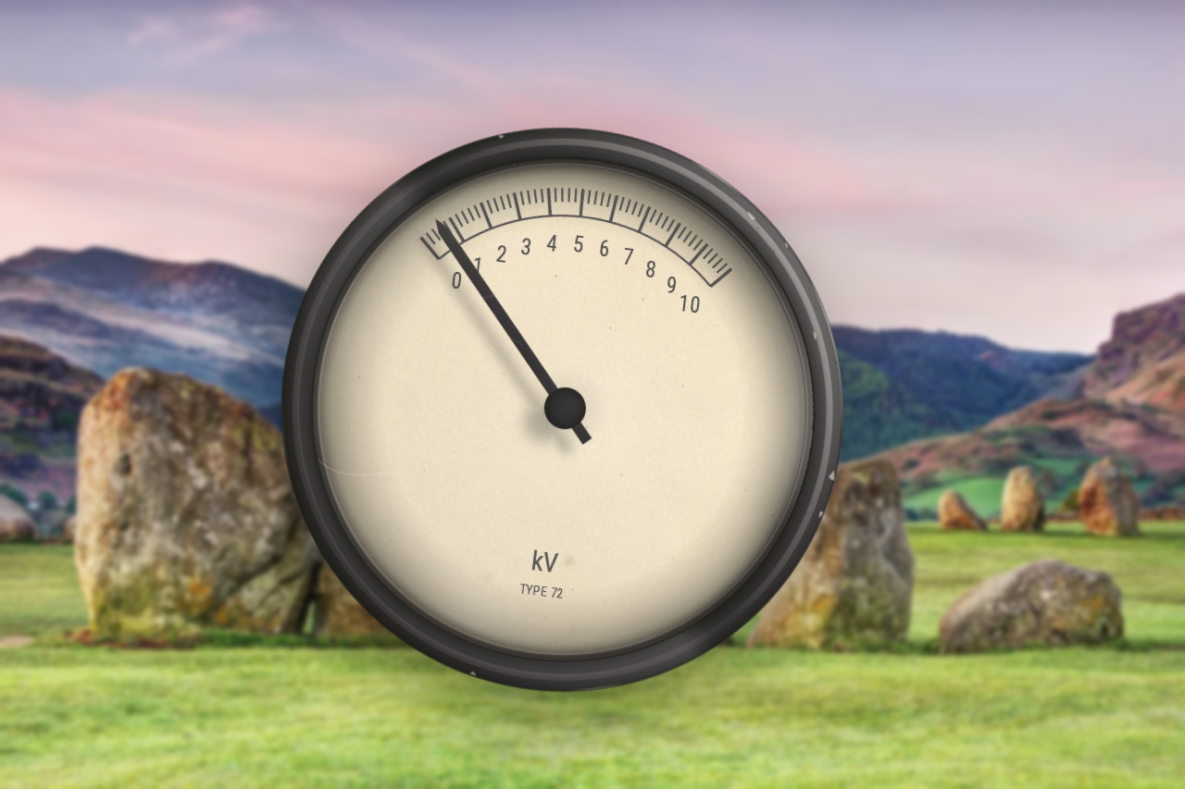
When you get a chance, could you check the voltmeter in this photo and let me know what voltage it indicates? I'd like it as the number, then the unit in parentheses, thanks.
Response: 0.6 (kV)
